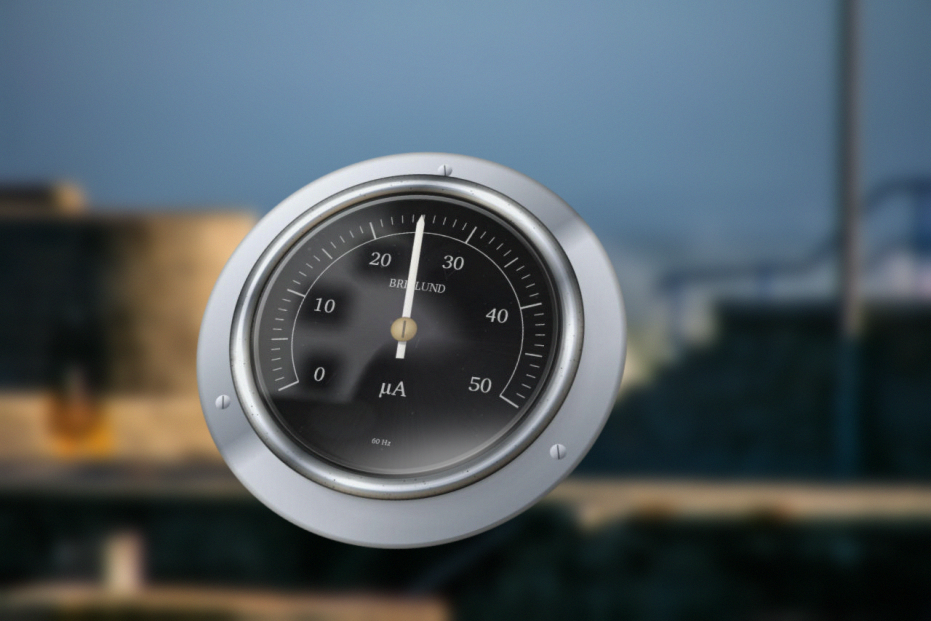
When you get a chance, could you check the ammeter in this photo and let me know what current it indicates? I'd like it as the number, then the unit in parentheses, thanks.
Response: 25 (µA)
